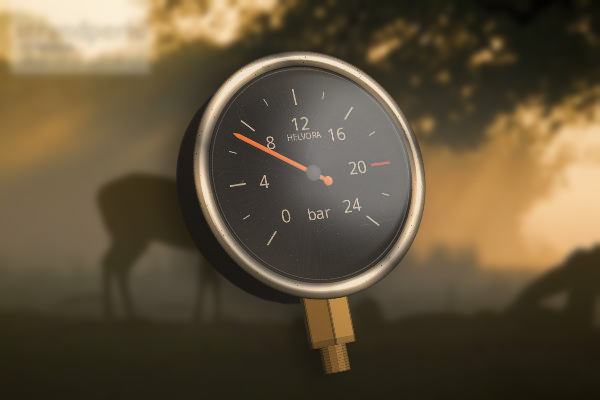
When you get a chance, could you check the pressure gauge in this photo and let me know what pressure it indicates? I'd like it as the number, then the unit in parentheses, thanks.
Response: 7 (bar)
